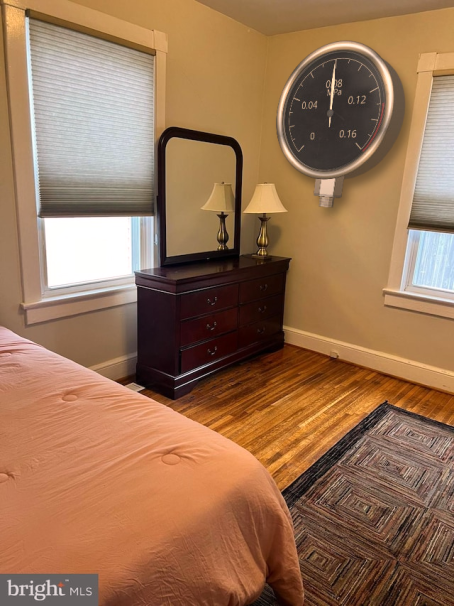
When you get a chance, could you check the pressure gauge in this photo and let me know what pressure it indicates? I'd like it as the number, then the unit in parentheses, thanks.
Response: 0.08 (MPa)
